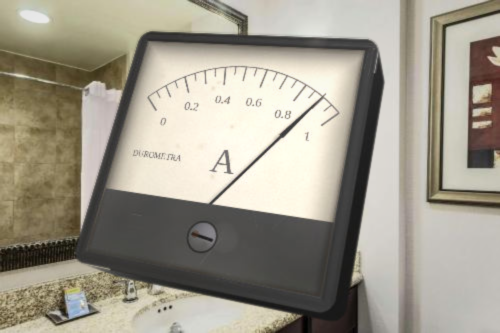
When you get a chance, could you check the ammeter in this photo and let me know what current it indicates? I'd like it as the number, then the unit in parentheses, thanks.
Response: 0.9 (A)
